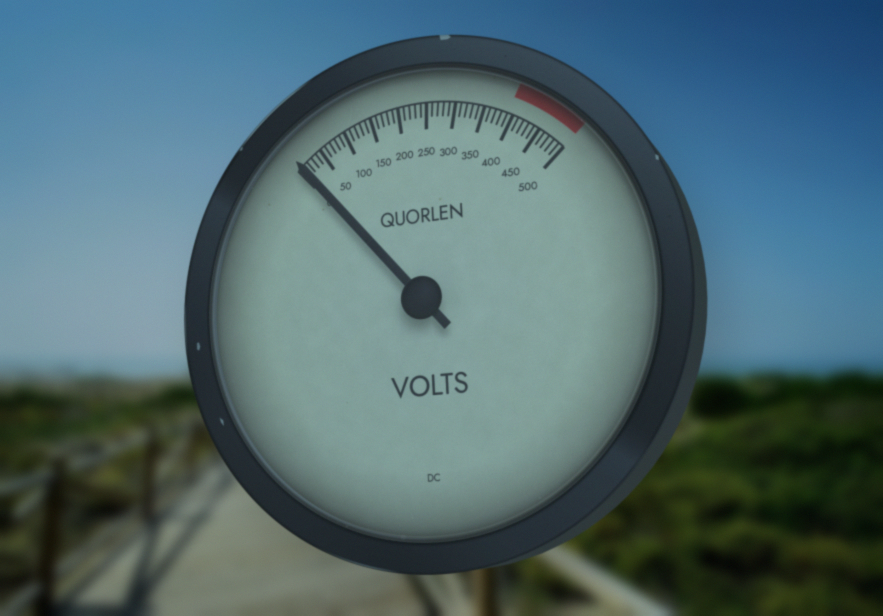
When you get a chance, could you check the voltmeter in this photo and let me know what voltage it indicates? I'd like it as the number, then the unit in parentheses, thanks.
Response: 10 (V)
